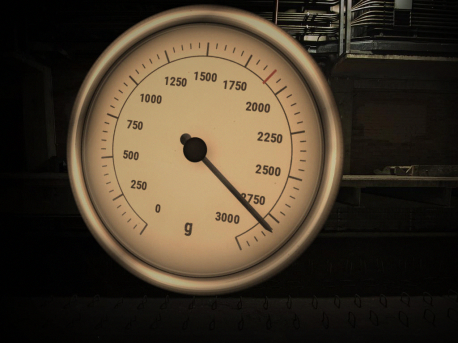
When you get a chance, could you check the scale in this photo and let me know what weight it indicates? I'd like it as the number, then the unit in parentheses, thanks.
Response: 2800 (g)
